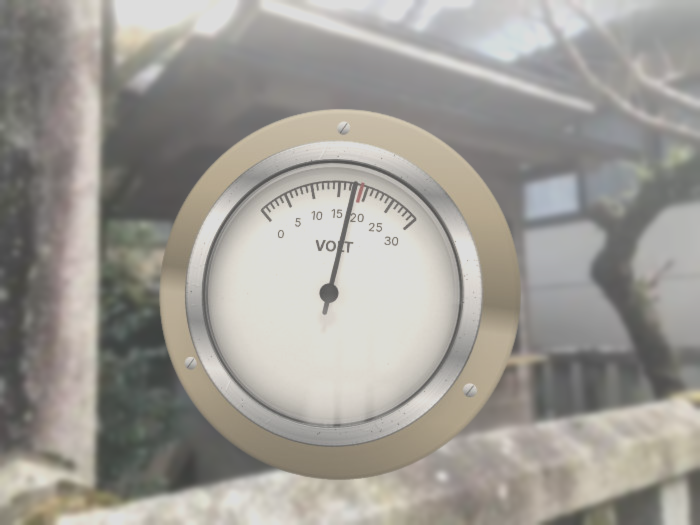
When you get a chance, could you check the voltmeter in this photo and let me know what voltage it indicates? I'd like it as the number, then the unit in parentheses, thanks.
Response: 18 (V)
